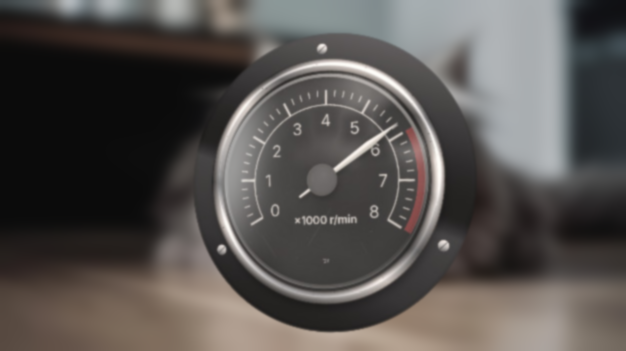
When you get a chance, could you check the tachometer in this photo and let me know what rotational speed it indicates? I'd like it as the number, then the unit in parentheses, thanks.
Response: 5800 (rpm)
